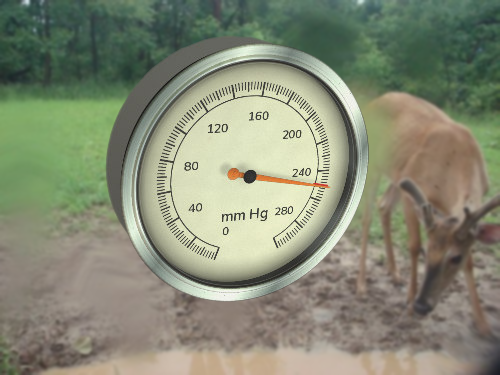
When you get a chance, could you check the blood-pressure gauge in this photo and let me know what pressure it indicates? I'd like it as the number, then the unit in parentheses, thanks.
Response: 250 (mmHg)
